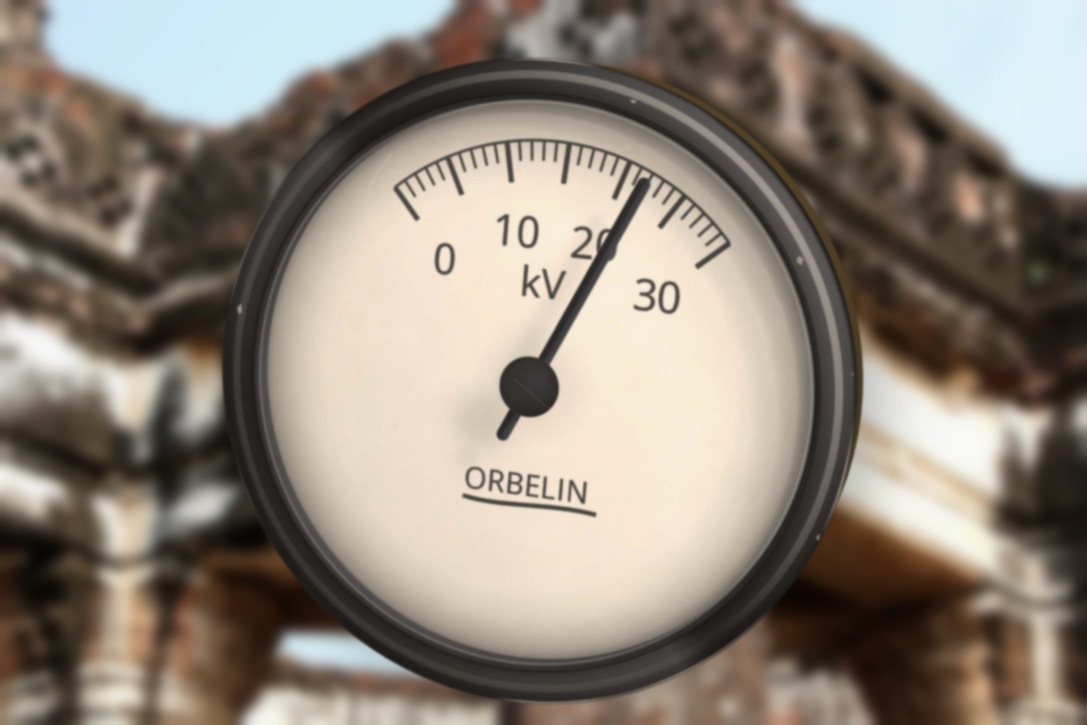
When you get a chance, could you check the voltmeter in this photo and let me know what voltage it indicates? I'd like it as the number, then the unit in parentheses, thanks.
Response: 22 (kV)
